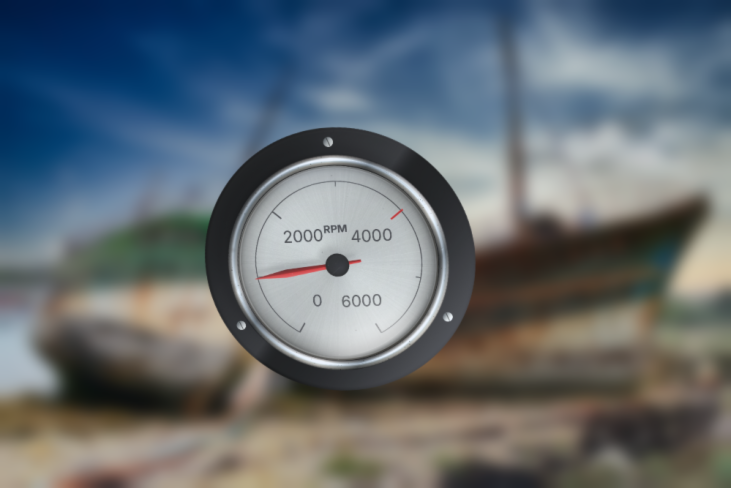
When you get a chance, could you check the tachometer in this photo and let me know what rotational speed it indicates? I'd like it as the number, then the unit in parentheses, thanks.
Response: 1000 (rpm)
